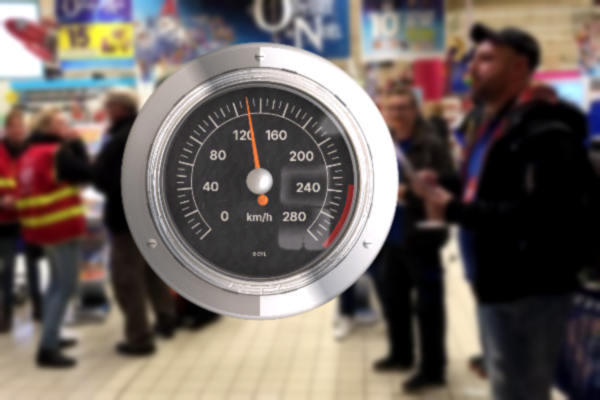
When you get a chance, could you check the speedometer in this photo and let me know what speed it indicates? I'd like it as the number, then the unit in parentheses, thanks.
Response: 130 (km/h)
